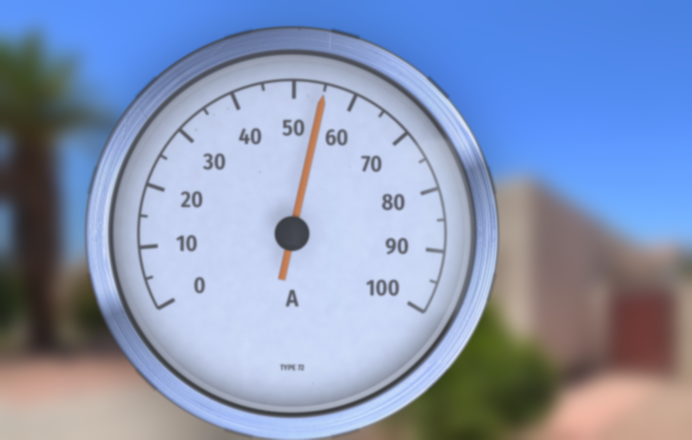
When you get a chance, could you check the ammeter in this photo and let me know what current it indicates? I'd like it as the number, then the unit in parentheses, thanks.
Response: 55 (A)
